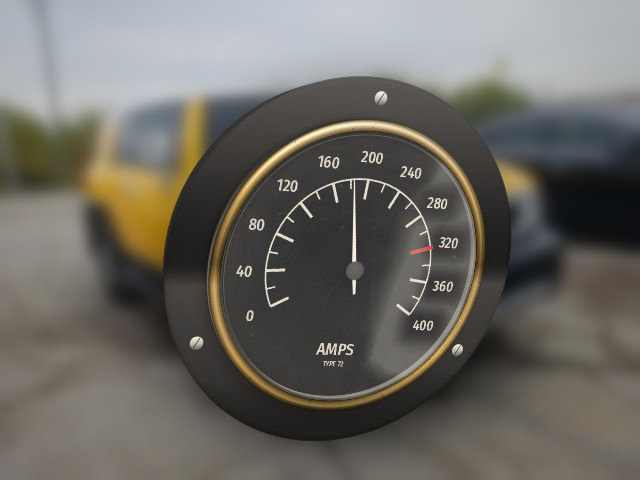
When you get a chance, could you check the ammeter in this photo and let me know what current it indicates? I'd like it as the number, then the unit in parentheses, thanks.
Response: 180 (A)
